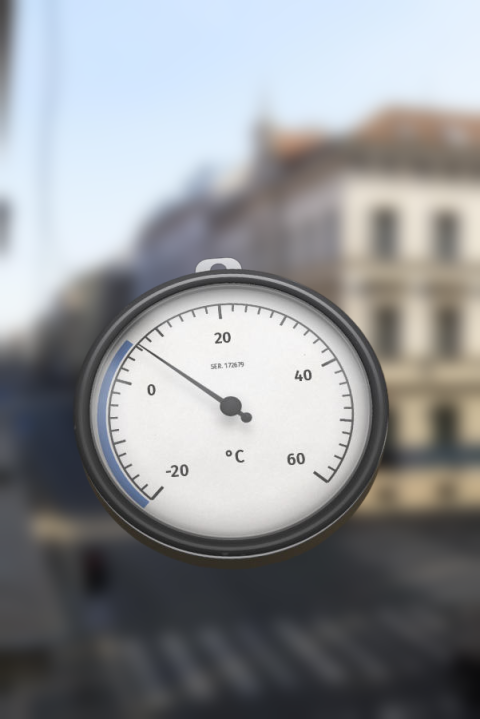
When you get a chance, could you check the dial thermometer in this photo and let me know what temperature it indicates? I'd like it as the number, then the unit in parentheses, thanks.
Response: 6 (°C)
